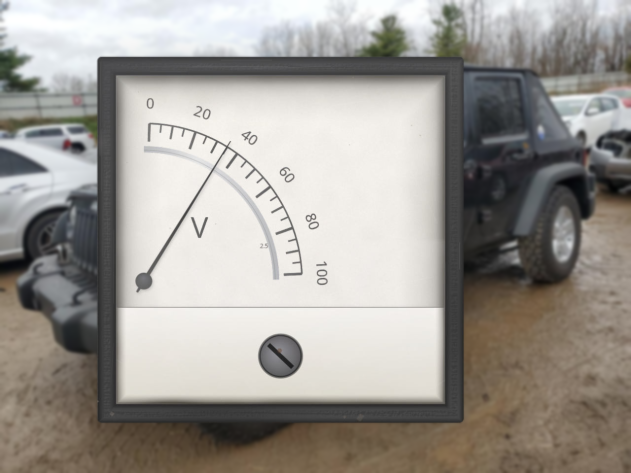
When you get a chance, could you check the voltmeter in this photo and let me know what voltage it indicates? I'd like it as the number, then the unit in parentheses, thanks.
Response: 35 (V)
